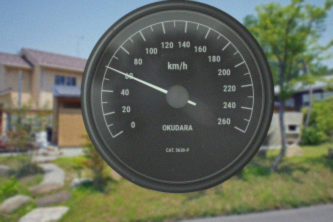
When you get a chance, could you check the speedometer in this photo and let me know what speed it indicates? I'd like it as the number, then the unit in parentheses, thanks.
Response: 60 (km/h)
